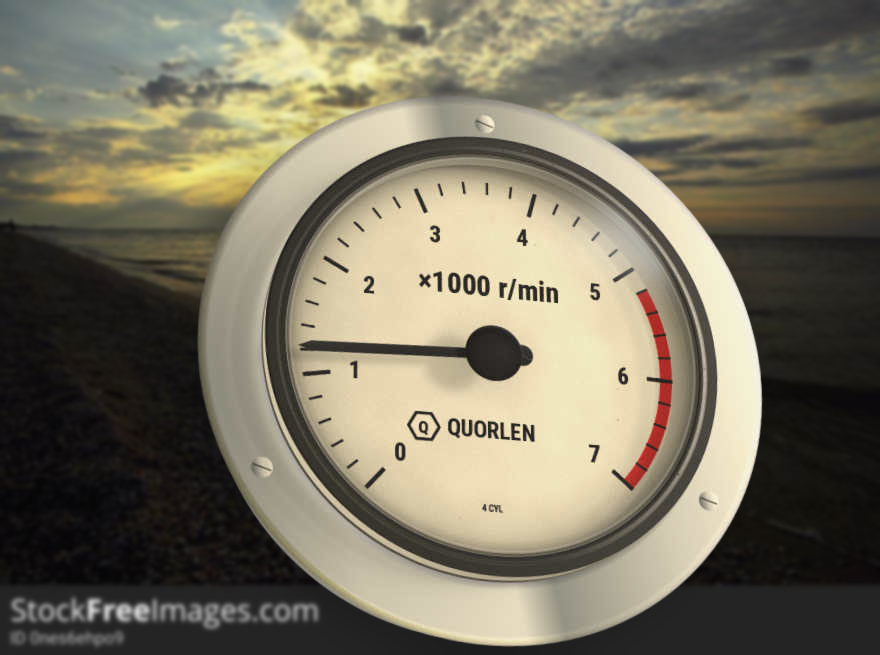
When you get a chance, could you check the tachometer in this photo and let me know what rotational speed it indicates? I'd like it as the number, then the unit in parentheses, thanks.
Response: 1200 (rpm)
